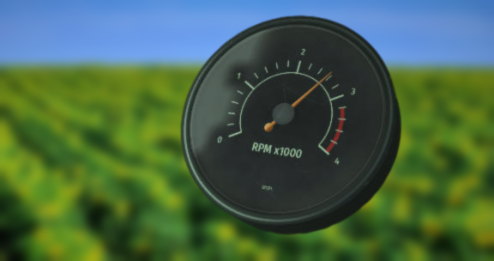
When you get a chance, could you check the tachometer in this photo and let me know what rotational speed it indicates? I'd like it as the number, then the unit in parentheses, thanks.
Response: 2600 (rpm)
